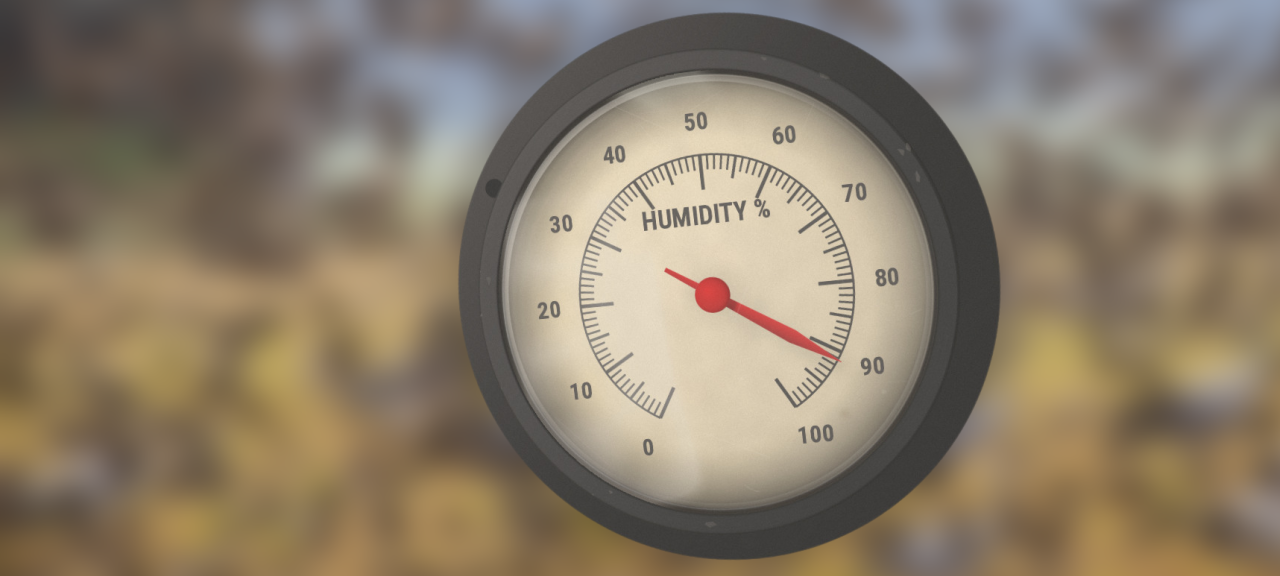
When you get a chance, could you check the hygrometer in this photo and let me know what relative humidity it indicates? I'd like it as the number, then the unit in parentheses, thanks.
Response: 91 (%)
